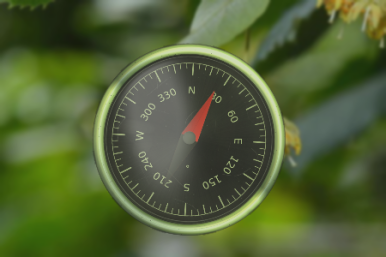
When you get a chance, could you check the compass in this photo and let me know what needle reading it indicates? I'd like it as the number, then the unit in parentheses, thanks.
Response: 25 (°)
